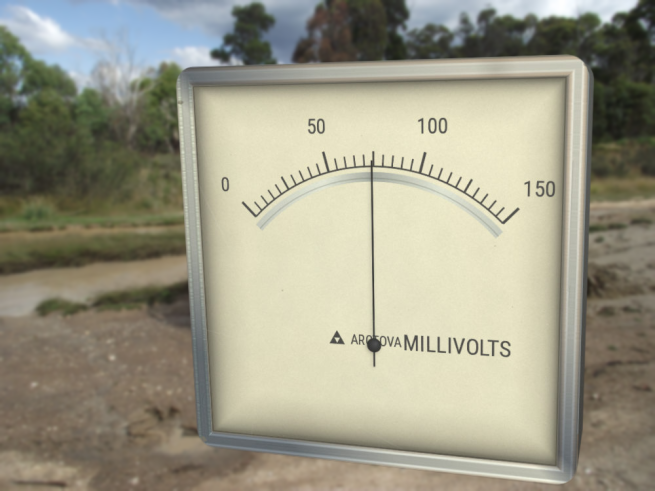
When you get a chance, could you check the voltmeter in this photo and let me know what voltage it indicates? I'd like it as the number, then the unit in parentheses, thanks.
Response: 75 (mV)
